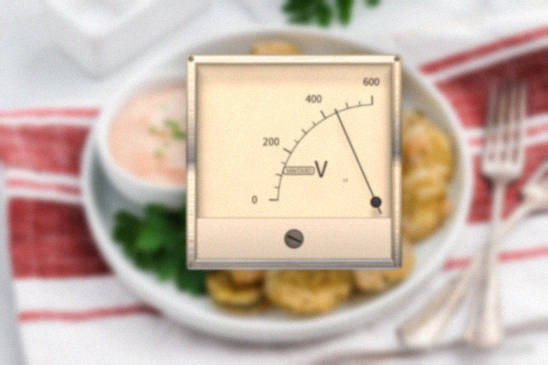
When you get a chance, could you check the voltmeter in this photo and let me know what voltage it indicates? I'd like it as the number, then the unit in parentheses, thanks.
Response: 450 (V)
